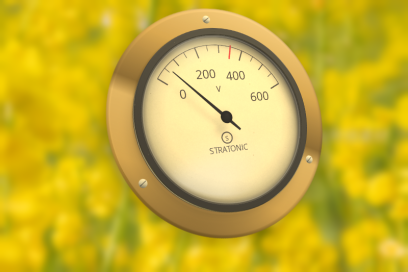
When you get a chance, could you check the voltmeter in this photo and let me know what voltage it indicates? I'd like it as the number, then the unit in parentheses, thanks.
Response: 50 (V)
